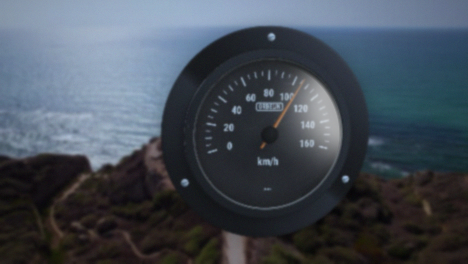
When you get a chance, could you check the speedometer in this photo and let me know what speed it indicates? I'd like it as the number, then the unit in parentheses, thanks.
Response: 105 (km/h)
